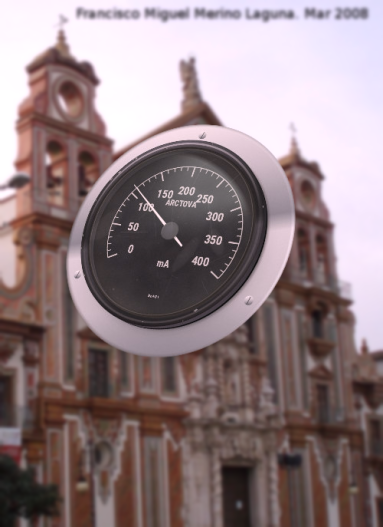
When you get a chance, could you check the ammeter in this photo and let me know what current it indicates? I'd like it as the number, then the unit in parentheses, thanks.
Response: 110 (mA)
